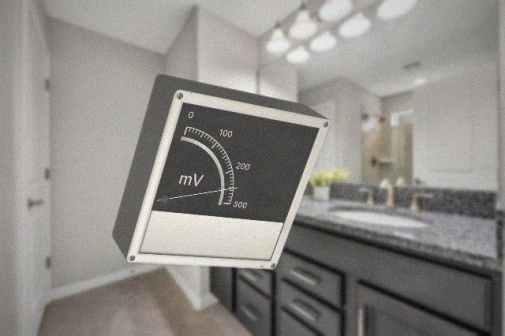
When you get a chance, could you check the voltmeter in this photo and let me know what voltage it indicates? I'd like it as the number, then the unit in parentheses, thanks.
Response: 250 (mV)
